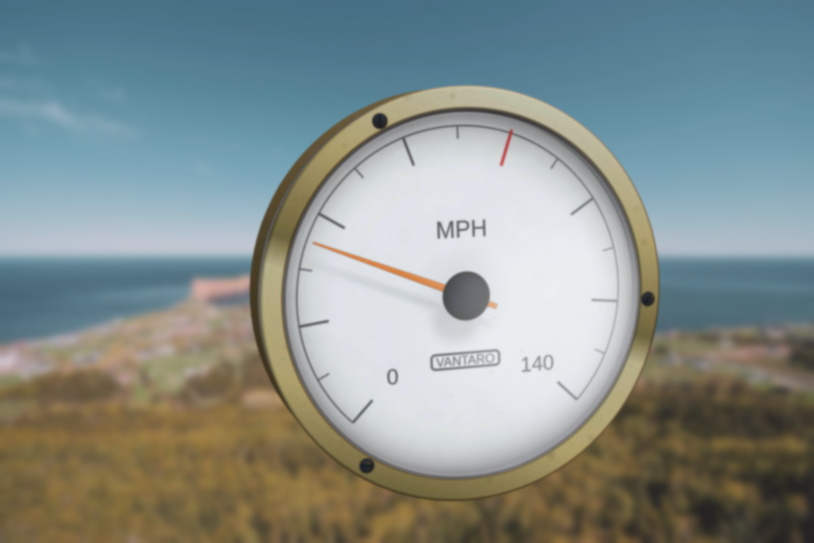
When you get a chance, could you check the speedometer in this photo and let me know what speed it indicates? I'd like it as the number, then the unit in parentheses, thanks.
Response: 35 (mph)
